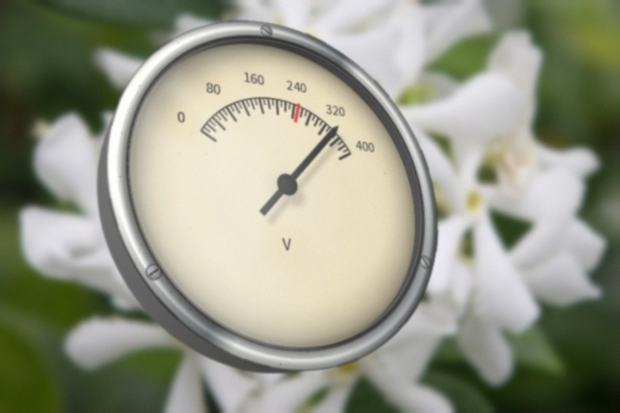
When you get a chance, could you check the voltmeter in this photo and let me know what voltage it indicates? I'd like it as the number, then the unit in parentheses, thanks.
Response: 340 (V)
